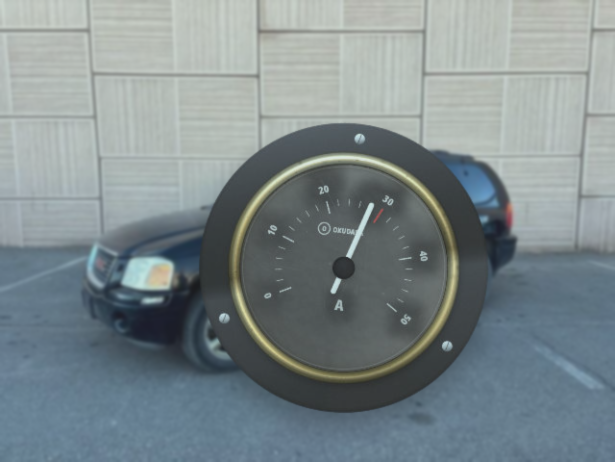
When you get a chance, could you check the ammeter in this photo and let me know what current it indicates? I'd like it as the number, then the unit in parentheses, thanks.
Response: 28 (A)
